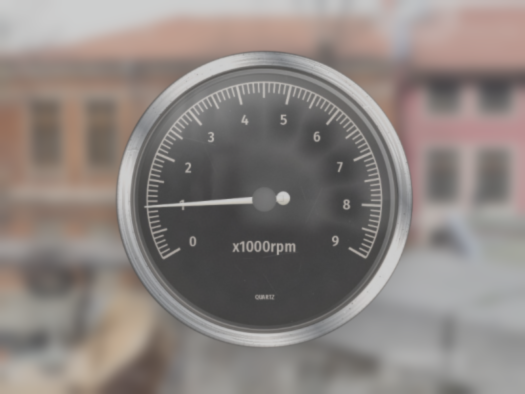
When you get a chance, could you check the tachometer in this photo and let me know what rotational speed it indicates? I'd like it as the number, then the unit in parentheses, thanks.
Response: 1000 (rpm)
